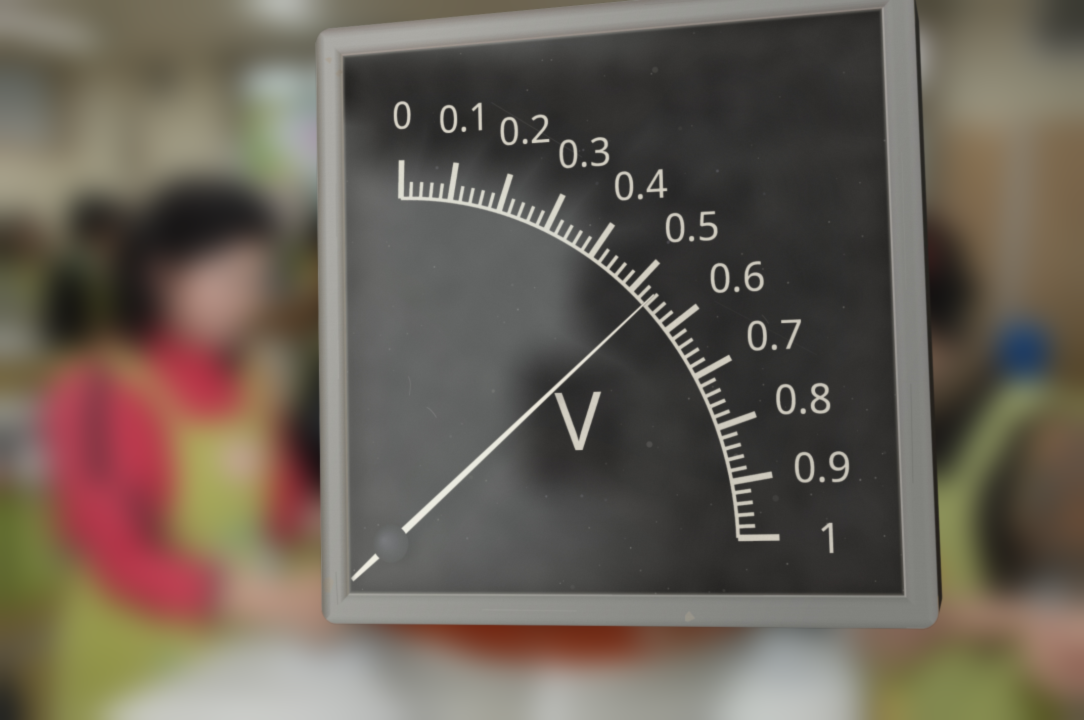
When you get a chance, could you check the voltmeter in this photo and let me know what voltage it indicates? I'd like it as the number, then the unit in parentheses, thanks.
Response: 0.54 (V)
